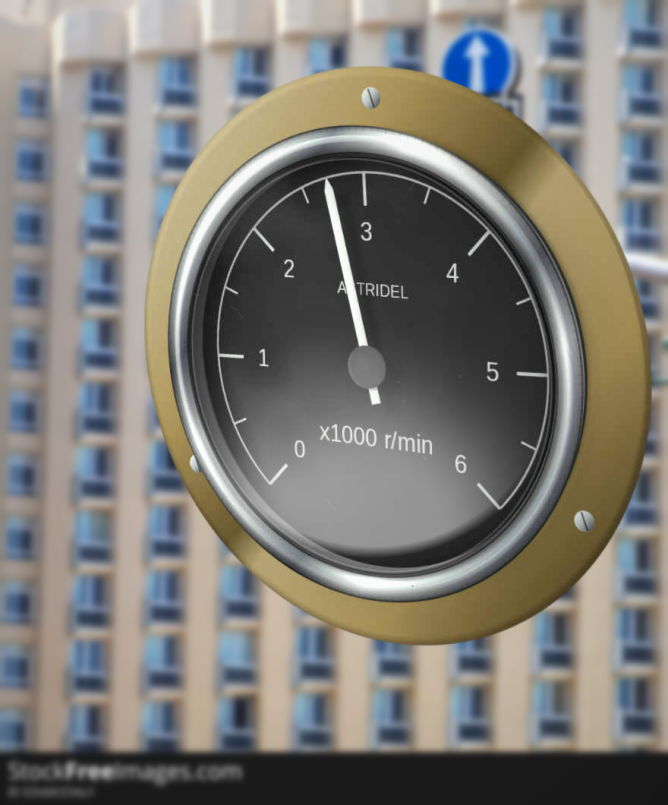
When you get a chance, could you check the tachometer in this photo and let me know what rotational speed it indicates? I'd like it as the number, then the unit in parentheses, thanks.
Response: 2750 (rpm)
